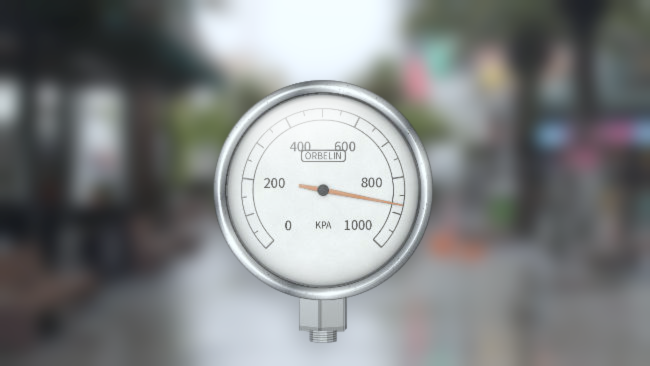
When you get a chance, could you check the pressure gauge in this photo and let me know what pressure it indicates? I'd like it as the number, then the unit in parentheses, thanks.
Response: 875 (kPa)
